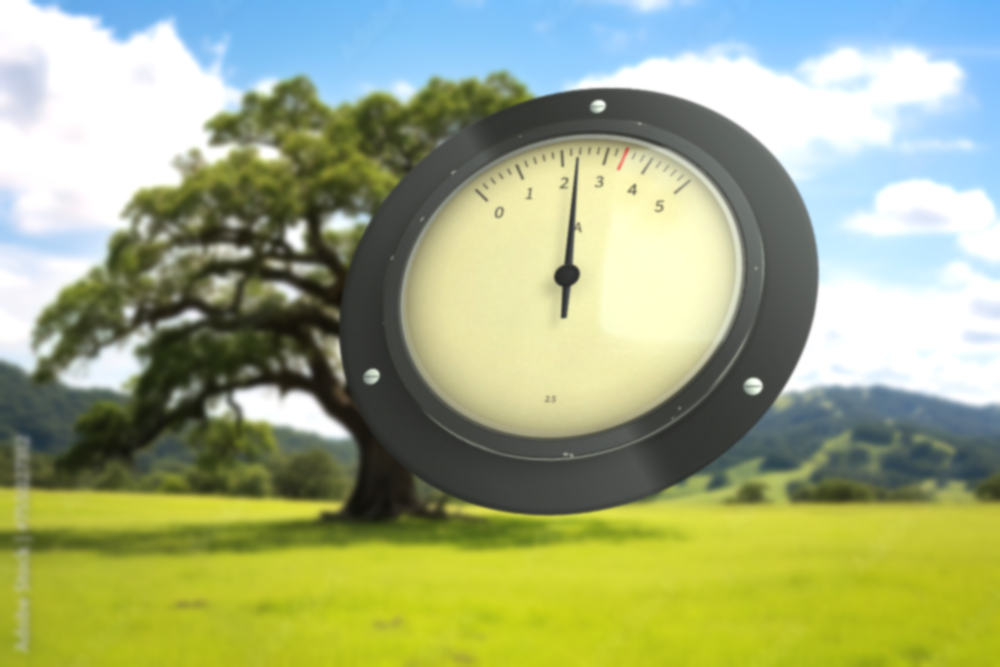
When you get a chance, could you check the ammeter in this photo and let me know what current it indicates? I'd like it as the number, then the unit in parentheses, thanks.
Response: 2.4 (A)
